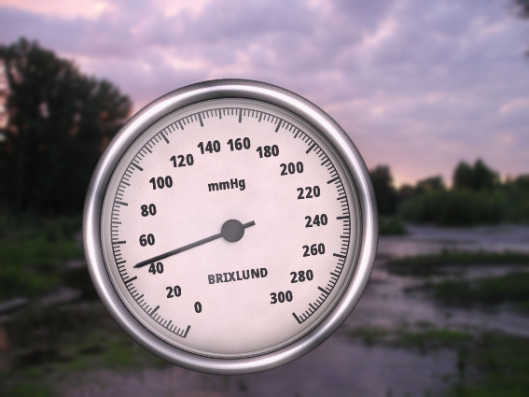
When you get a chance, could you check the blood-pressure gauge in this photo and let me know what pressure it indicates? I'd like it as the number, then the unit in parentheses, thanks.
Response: 46 (mmHg)
